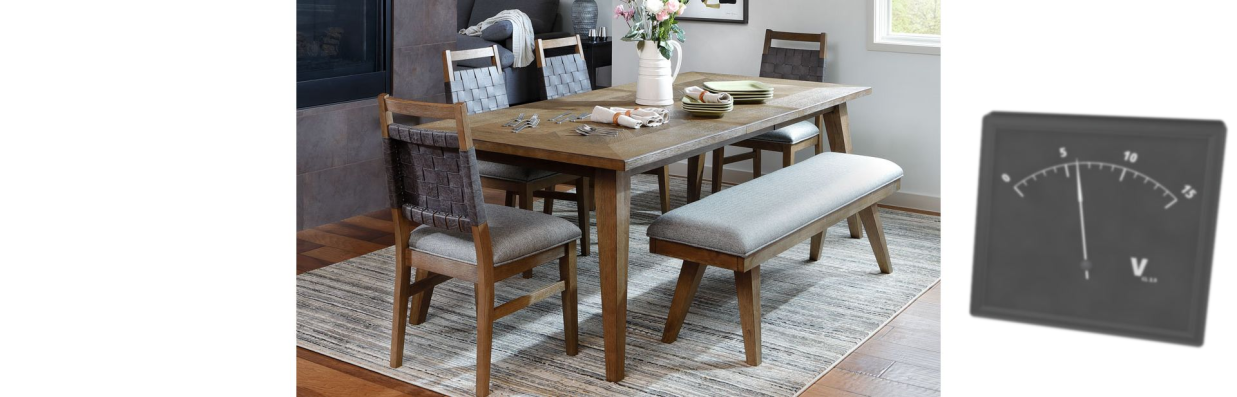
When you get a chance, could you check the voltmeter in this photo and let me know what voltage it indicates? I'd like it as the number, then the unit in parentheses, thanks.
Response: 6 (V)
